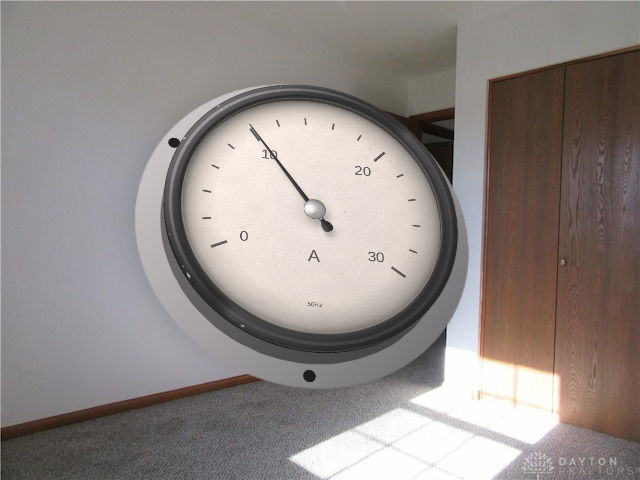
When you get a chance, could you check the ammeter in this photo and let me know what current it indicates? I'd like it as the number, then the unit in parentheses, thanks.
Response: 10 (A)
